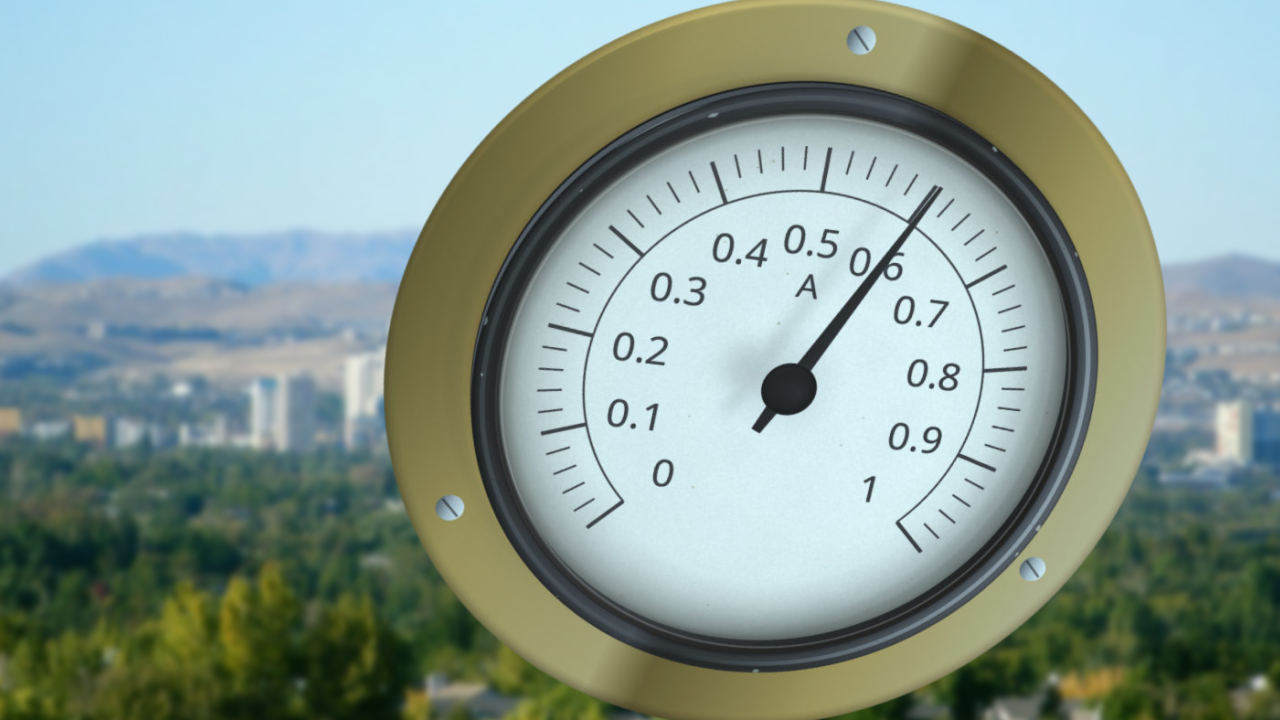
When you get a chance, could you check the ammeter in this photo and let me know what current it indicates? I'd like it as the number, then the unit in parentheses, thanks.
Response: 0.6 (A)
